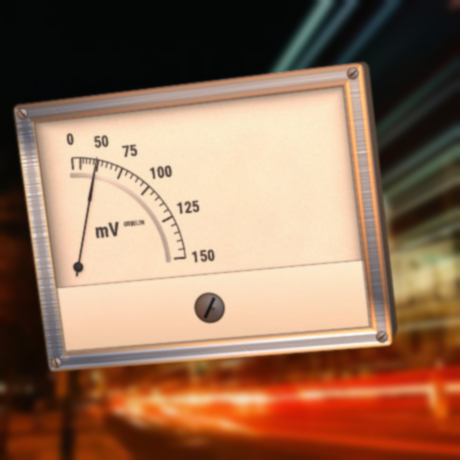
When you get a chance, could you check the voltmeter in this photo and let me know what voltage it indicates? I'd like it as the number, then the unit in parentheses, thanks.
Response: 50 (mV)
